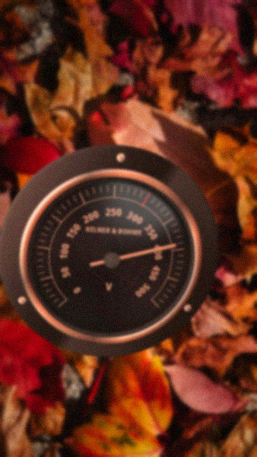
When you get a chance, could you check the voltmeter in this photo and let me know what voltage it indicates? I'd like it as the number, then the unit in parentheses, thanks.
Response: 390 (V)
